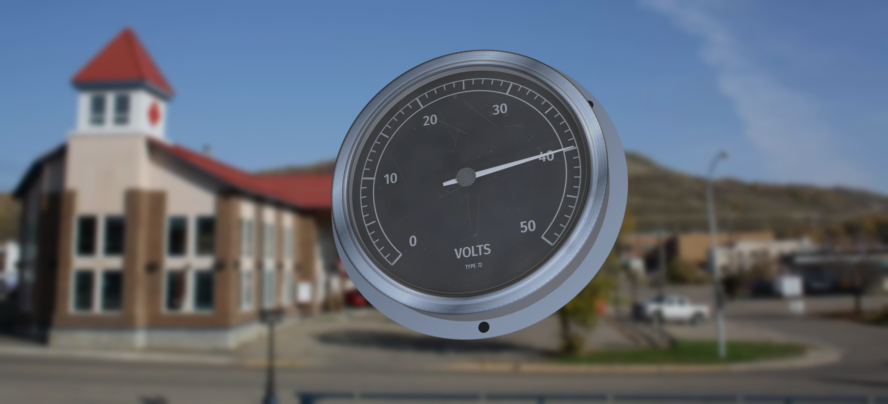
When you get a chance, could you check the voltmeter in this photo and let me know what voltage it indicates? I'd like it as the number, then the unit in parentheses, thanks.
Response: 40 (V)
